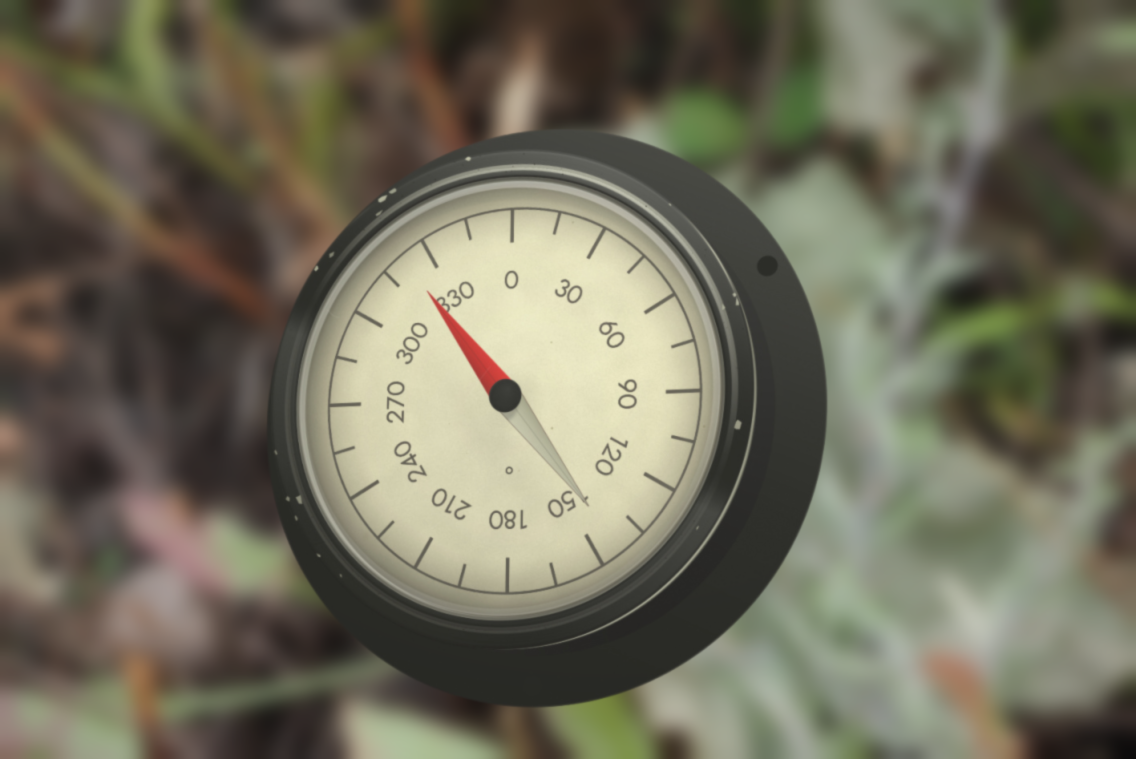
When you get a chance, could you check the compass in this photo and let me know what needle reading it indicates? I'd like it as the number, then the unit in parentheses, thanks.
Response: 322.5 (°)
